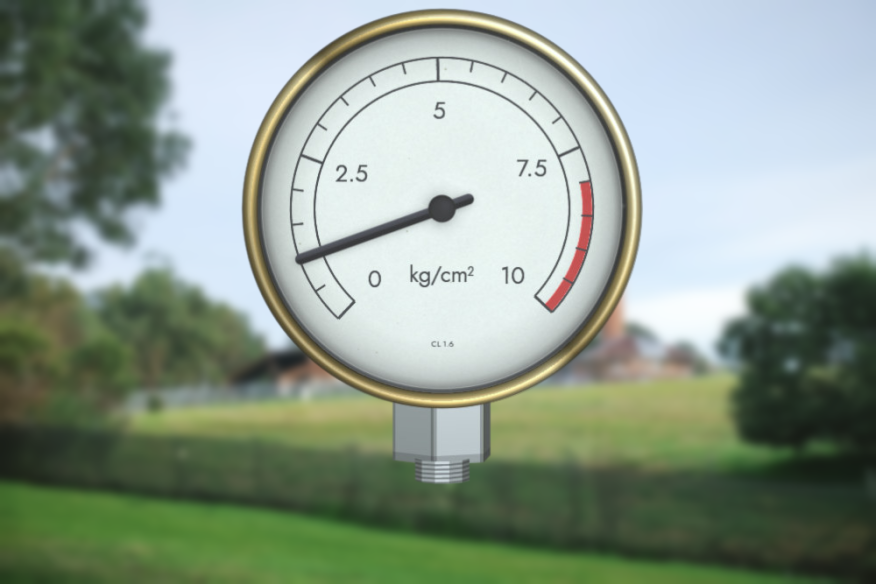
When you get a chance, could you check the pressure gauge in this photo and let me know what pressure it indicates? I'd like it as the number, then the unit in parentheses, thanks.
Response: 1 (kg/cm²)
